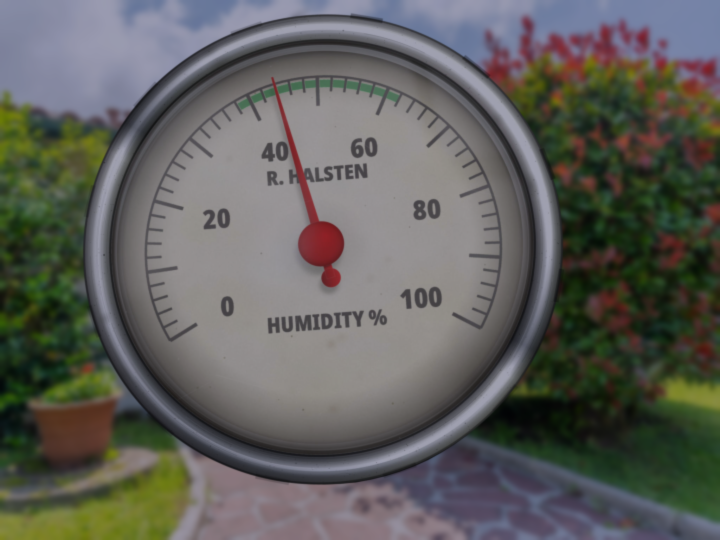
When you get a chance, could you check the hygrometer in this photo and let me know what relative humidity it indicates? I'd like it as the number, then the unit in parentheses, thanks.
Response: 44 (%)
